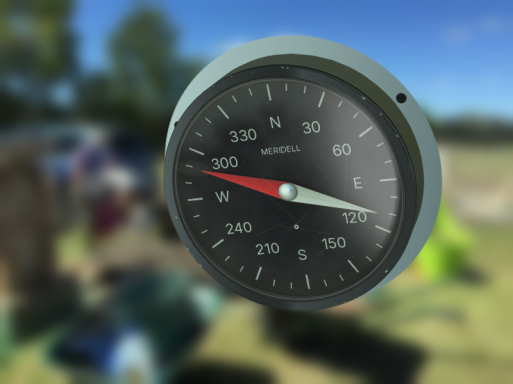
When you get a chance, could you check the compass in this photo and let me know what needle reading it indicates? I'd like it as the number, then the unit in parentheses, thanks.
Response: 290 (°)
